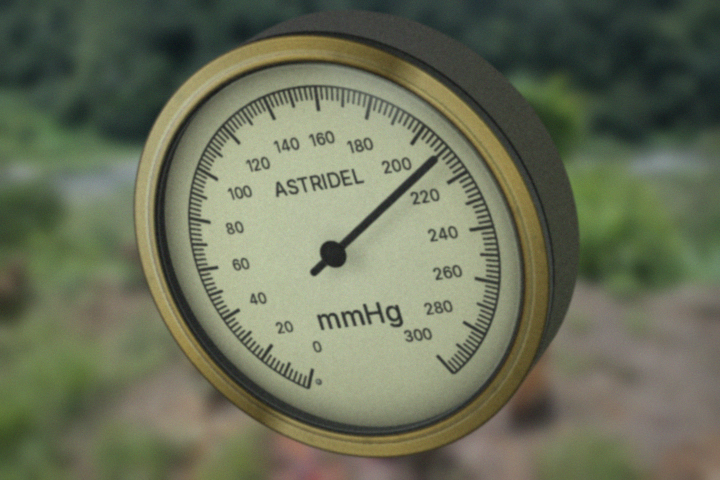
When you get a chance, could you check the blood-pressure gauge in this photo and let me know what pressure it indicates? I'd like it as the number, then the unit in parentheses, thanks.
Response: 210 (mmHg)
